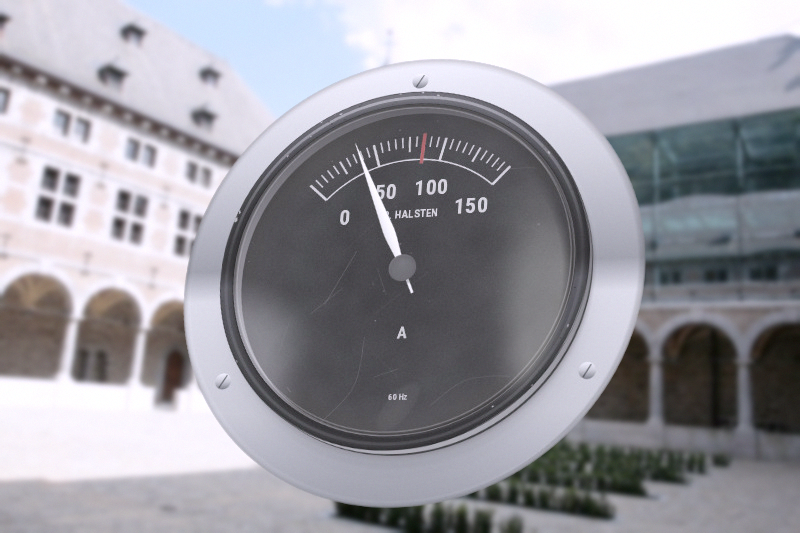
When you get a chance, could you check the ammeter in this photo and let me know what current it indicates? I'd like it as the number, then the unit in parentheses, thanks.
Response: 40 (A)
